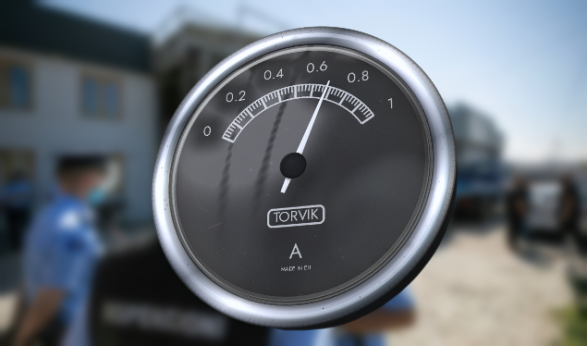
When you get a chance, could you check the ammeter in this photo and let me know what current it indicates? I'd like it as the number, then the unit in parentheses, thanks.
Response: 0.7 (A)
